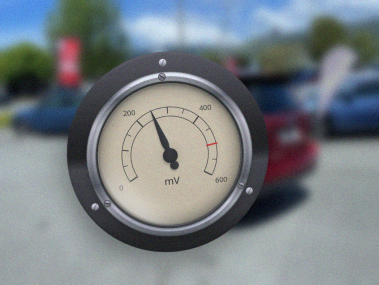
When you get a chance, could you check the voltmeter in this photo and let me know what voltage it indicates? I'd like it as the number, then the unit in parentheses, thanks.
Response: 250 (mV)
